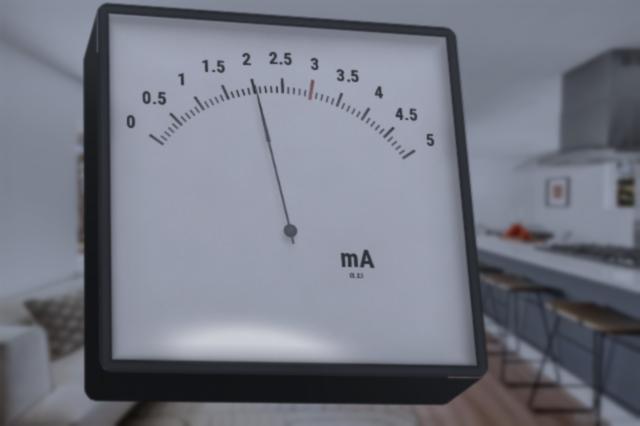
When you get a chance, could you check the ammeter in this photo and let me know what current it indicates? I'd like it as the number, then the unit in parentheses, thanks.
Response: 2 (mA)
